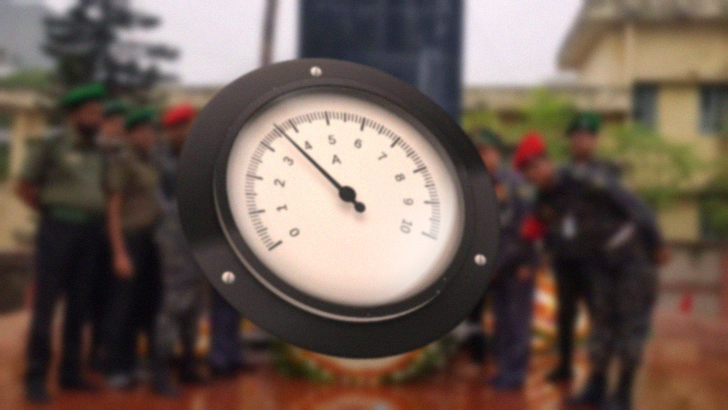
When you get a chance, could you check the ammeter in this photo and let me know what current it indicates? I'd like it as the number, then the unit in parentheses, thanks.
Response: 3.5 (A)
